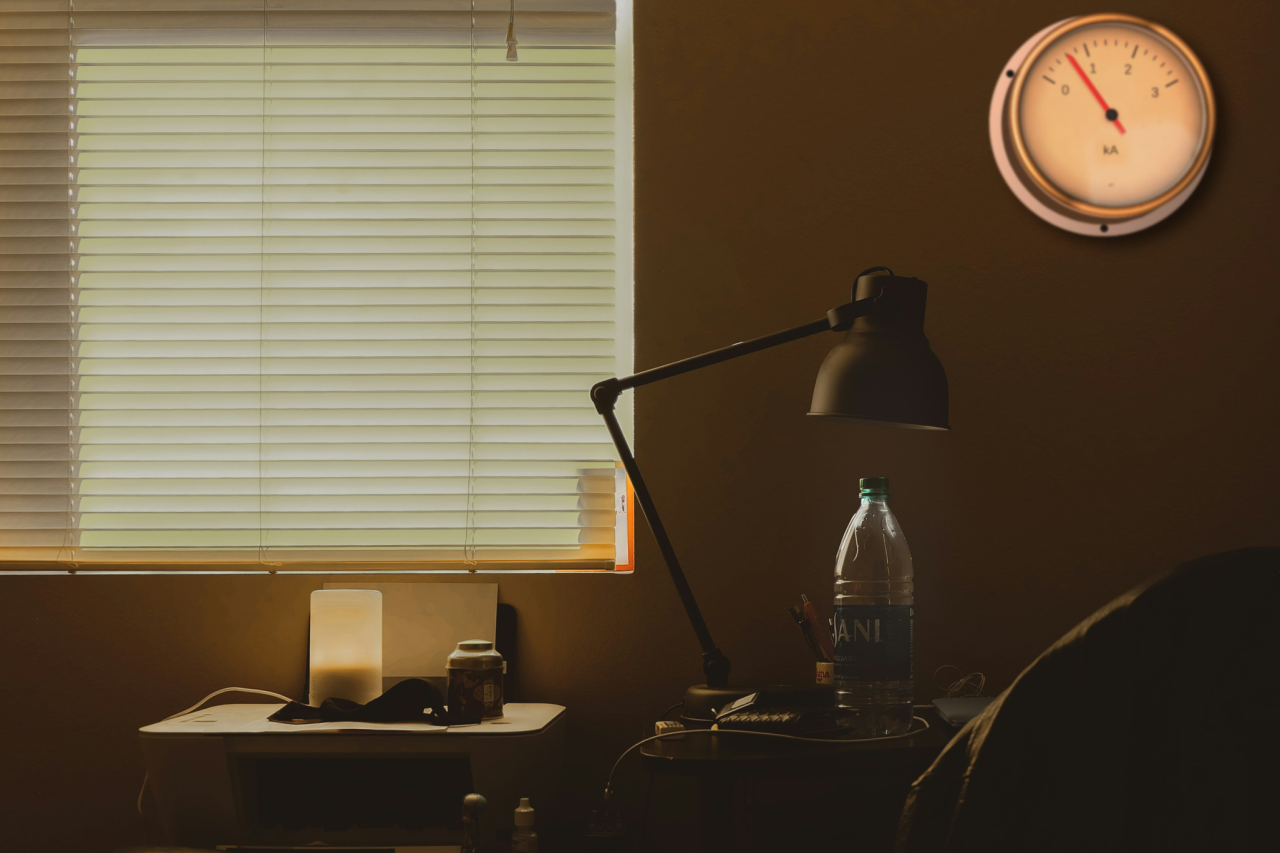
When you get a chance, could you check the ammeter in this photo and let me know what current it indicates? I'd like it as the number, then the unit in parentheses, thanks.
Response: 0.6 (kA)
